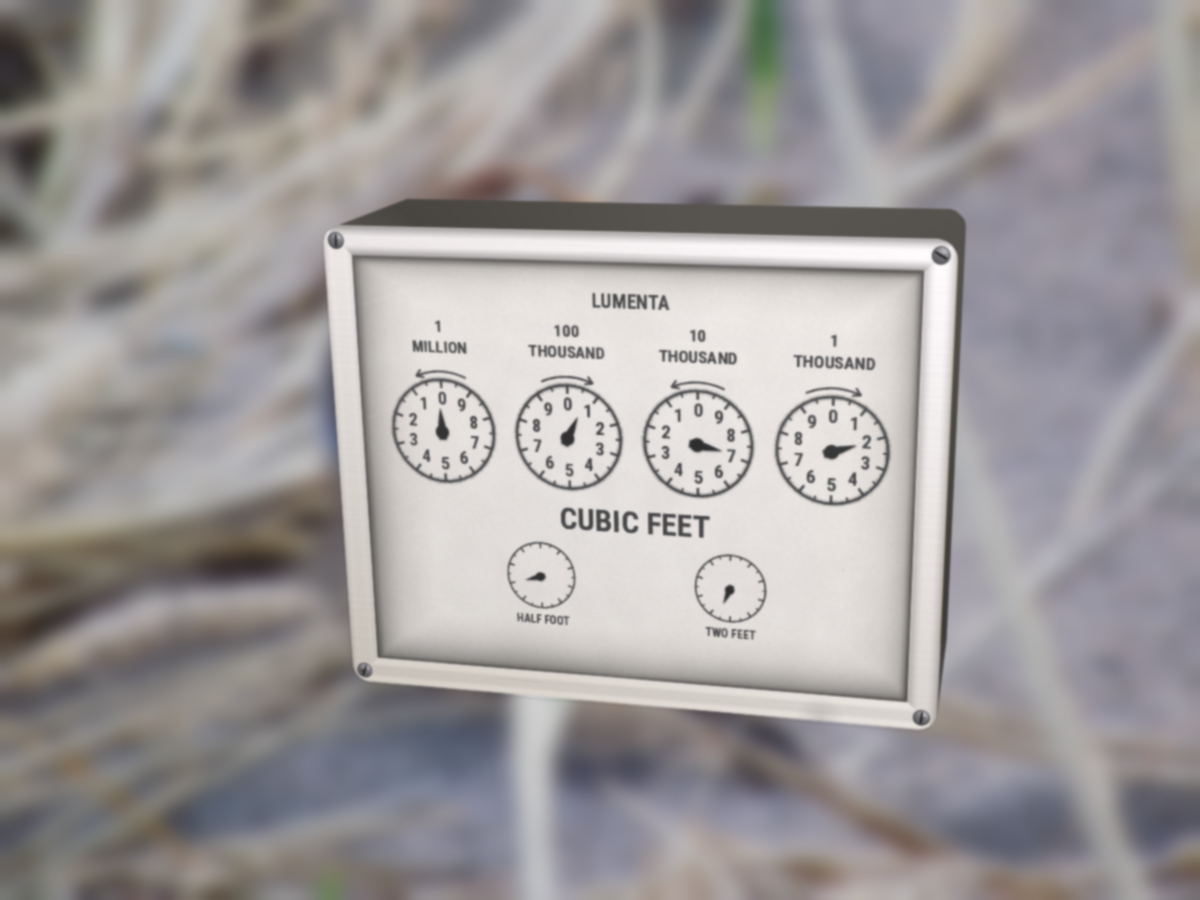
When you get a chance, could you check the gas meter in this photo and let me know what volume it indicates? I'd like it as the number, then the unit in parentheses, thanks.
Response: 7200 (ft³)
